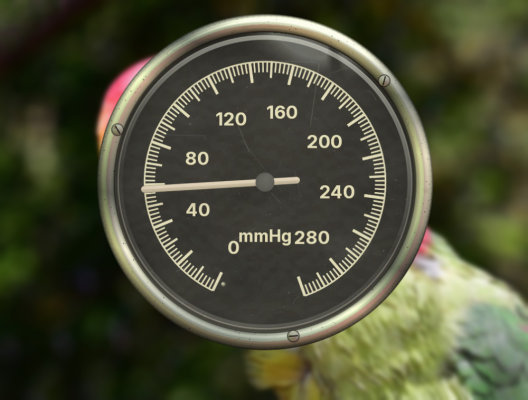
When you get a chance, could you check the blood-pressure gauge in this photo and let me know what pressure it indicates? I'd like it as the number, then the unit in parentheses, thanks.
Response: 58 (mmHg)
